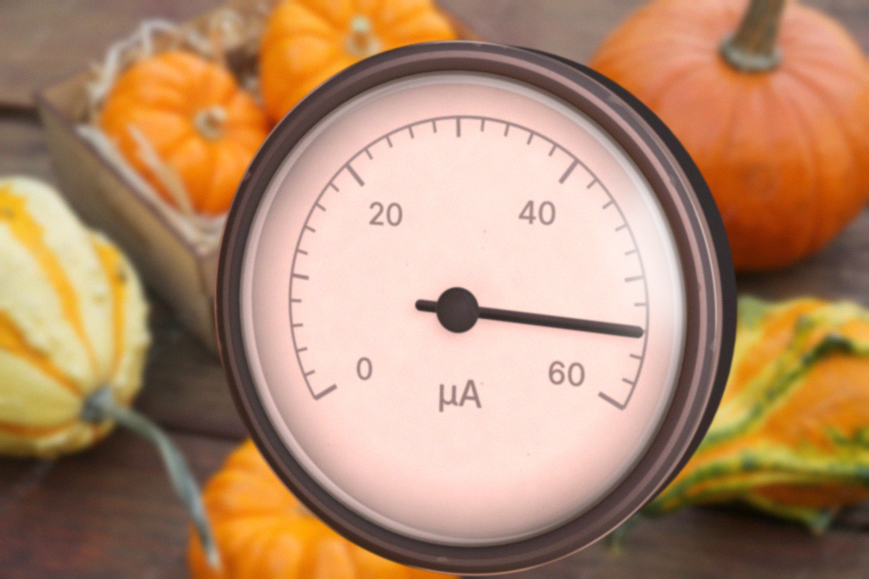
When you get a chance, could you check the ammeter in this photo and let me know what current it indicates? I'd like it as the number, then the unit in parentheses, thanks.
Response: 54 (µA)
